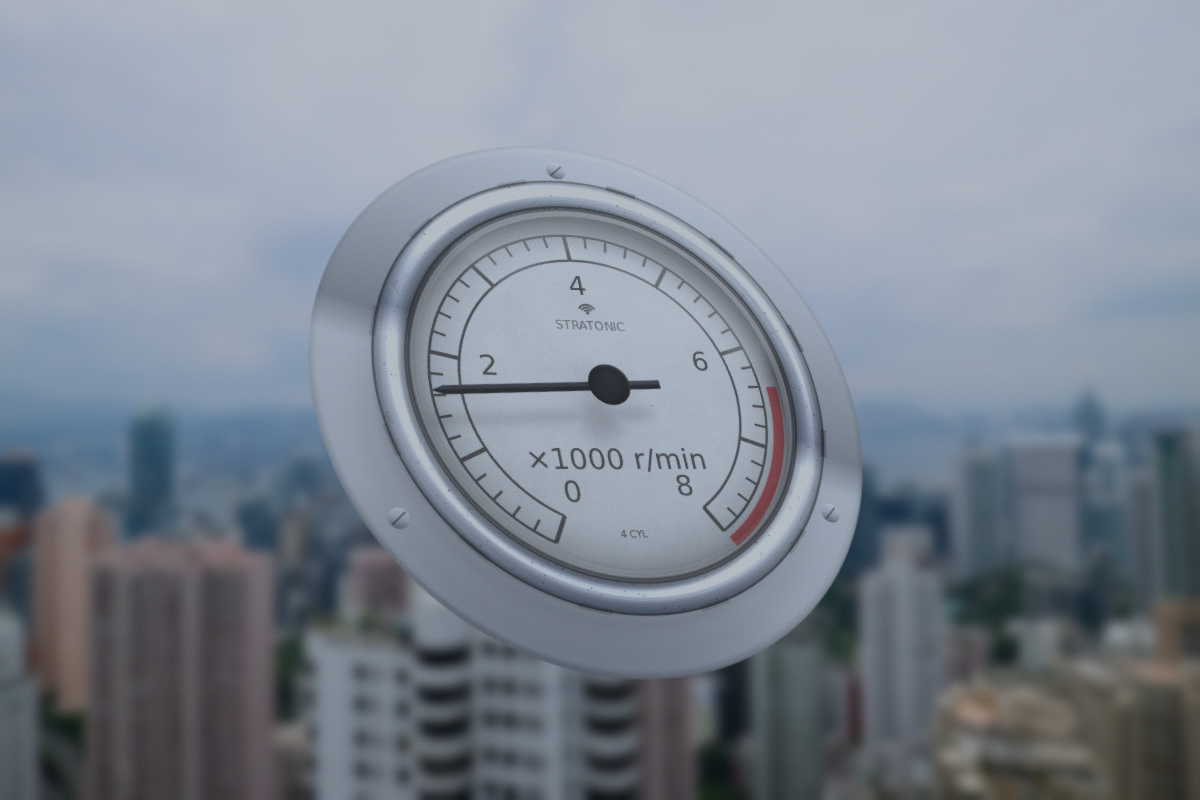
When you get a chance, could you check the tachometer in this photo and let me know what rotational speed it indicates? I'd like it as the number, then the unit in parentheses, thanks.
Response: 1600 (rpm)
